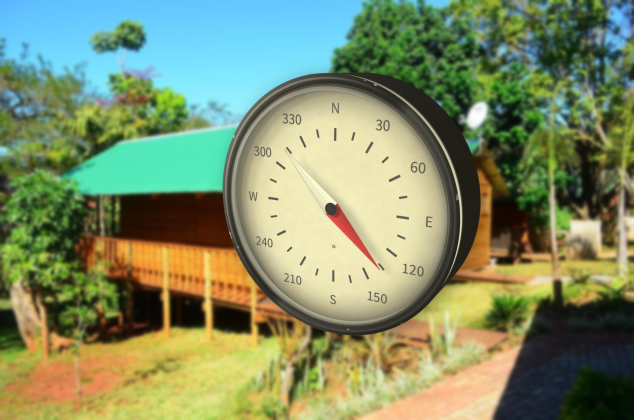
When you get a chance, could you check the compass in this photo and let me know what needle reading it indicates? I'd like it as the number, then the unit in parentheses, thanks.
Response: 135 (°)
